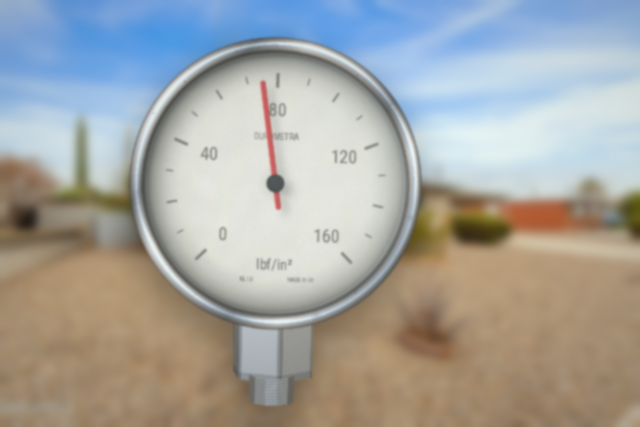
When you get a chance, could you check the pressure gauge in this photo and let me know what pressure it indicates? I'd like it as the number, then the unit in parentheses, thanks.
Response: 75 (psi)
